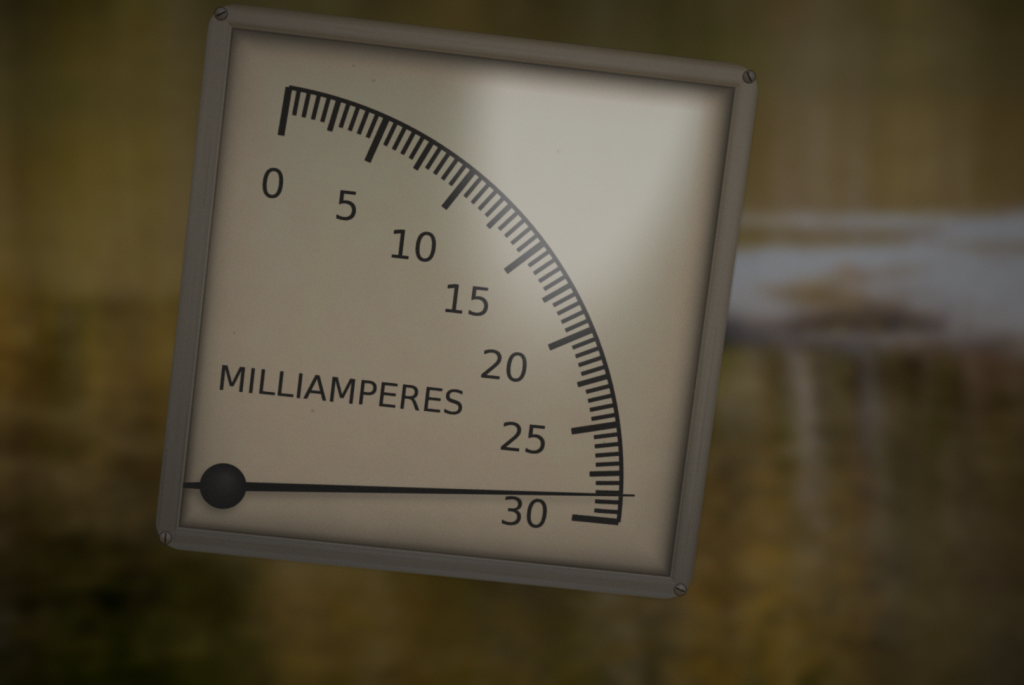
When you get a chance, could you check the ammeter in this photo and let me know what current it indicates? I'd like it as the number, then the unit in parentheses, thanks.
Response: 28.5 (mA)
